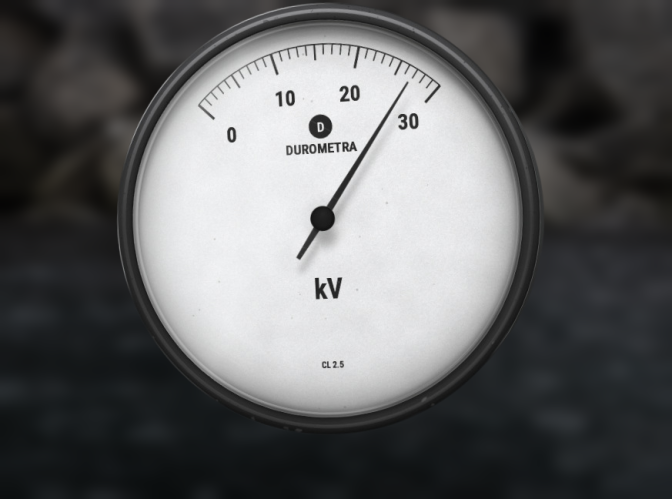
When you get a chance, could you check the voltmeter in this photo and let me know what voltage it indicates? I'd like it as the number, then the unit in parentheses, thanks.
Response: 27 (kV)
